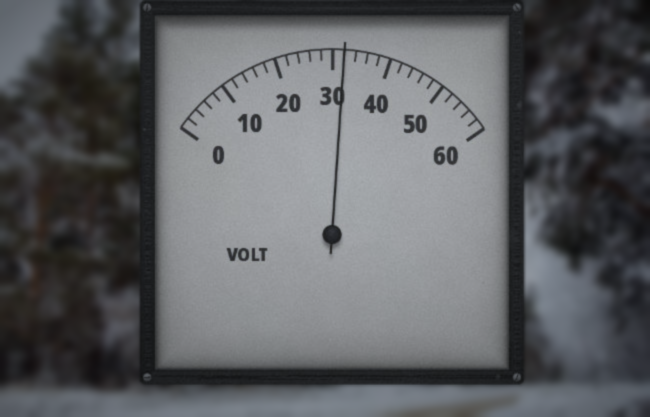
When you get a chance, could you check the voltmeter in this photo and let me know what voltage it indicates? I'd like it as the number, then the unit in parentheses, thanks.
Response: 32 (V)
